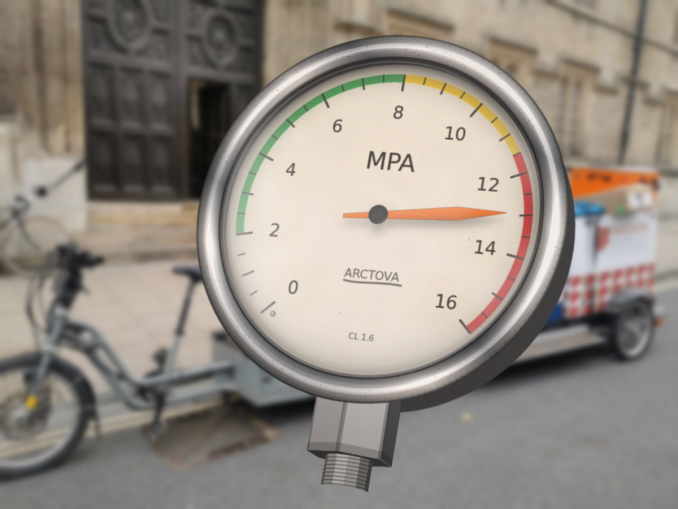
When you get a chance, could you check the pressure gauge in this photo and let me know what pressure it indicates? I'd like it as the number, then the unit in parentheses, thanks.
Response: 13 (MPa)
